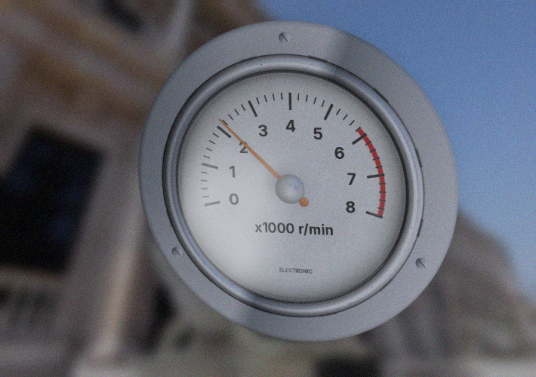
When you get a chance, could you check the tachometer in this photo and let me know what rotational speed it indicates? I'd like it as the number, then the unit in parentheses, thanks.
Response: 2200 (rpm)
